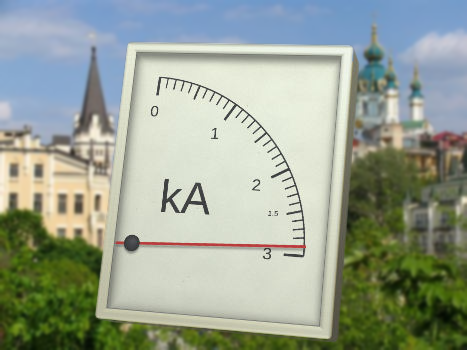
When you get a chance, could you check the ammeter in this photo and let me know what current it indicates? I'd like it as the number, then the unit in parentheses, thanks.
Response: 2.9 (kA)
